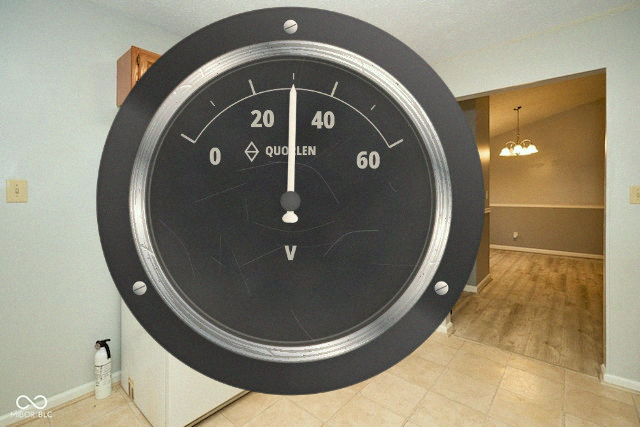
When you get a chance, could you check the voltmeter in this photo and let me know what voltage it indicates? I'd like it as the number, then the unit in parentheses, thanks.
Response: 30 (V)
